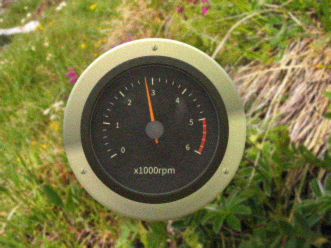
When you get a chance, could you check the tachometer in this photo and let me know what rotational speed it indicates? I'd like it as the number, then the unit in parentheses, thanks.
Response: 2800 (rpm)
